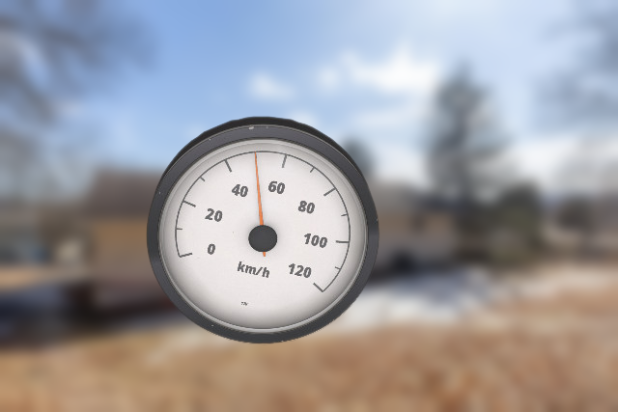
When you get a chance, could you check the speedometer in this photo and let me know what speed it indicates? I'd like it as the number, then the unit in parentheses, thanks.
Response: 50 (km/h)
